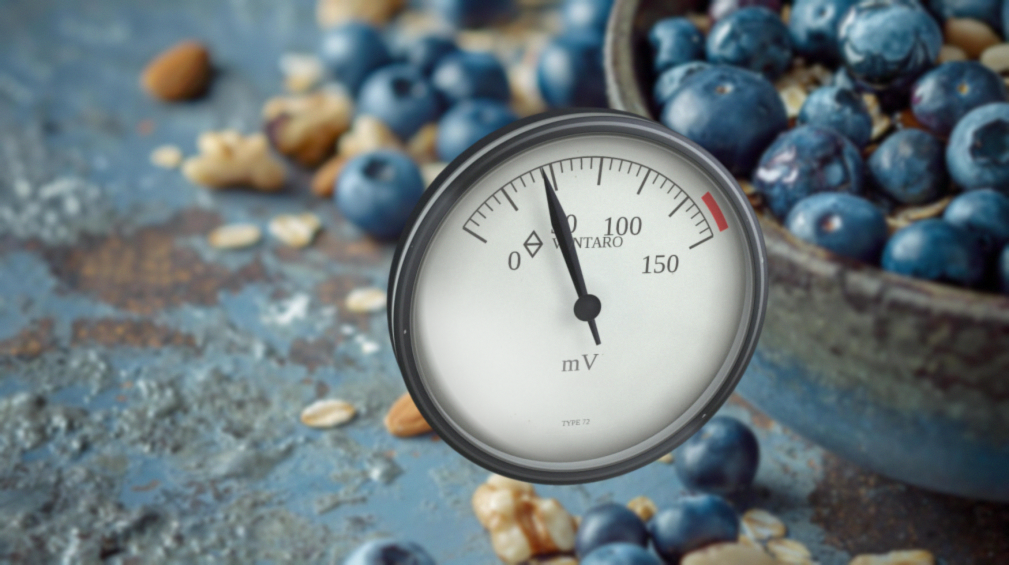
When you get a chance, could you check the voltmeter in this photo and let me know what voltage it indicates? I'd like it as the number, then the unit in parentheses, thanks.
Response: 45 (mV)
